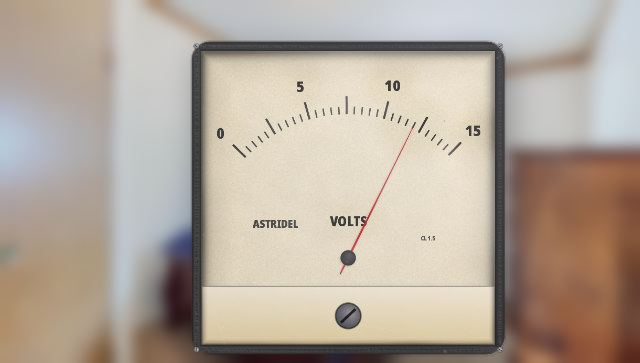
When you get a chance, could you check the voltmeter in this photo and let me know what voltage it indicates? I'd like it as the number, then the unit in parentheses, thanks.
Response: 12 (V)
